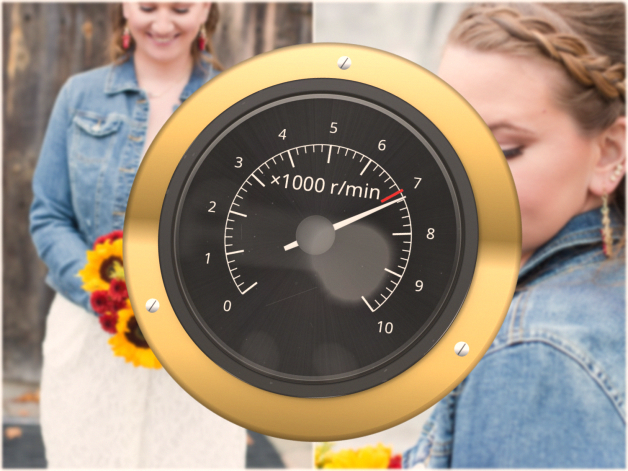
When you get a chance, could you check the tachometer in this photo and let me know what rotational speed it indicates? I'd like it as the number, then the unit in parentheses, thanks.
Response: 7200 (rpm)
